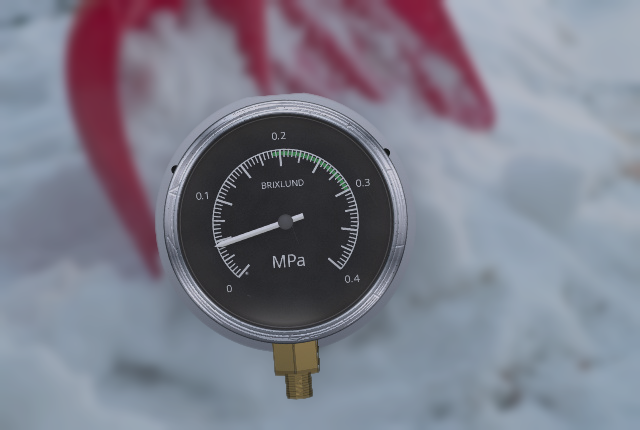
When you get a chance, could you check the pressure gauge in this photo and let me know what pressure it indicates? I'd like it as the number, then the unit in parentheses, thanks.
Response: 0.045 (MPa)
